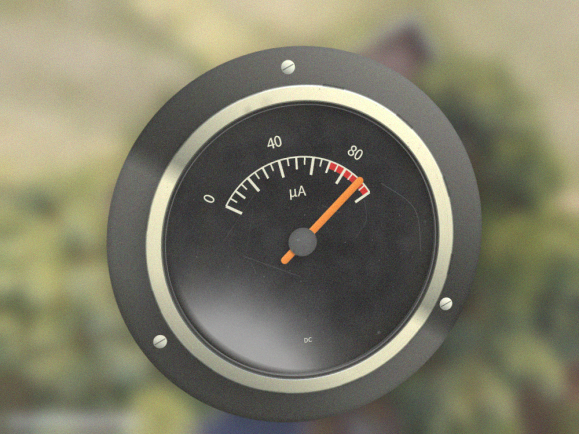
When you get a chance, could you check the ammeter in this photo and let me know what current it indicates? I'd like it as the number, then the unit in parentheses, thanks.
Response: 90 (µA)
